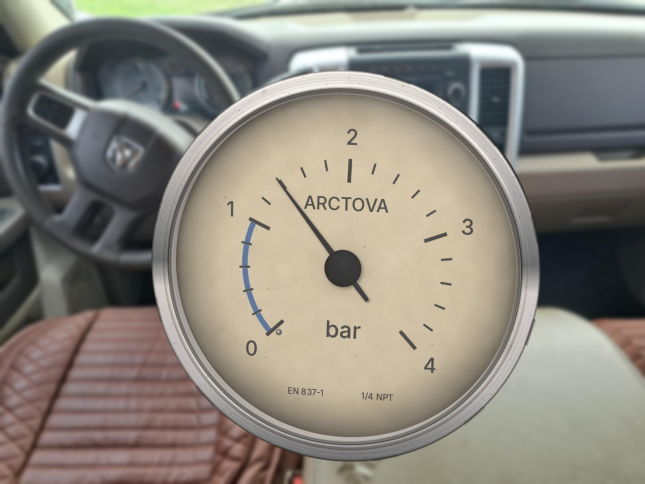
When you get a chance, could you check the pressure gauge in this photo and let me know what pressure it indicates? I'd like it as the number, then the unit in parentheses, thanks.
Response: 1.4 (bar)
